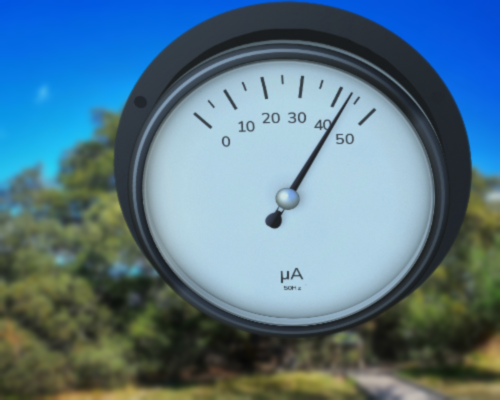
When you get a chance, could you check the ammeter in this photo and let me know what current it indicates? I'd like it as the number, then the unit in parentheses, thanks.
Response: 42.5 (µA)
